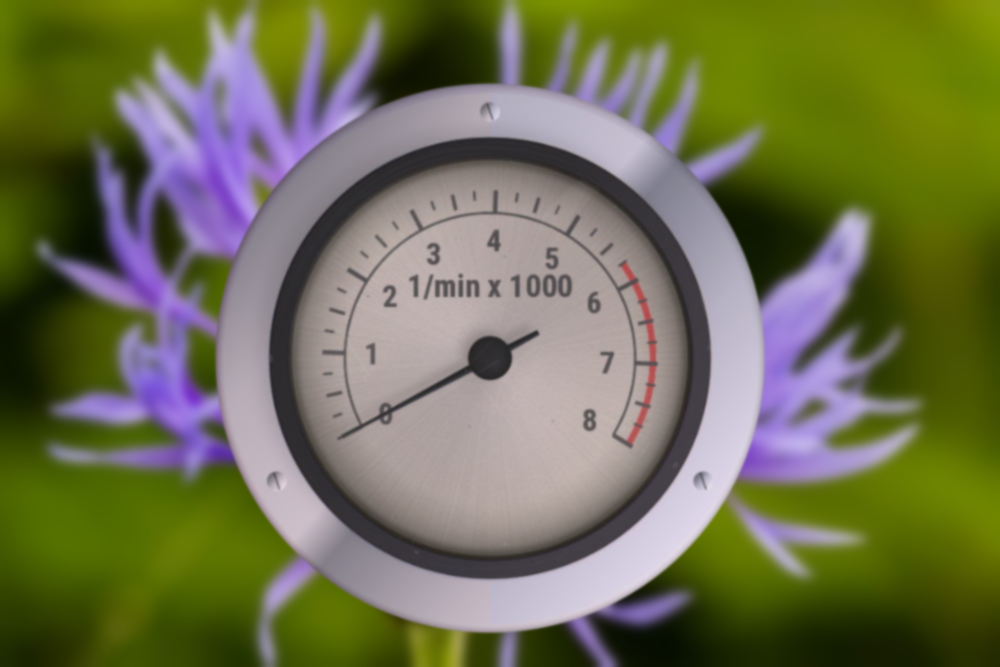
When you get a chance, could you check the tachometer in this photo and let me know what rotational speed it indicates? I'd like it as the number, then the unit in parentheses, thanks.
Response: 0 (rpm)
